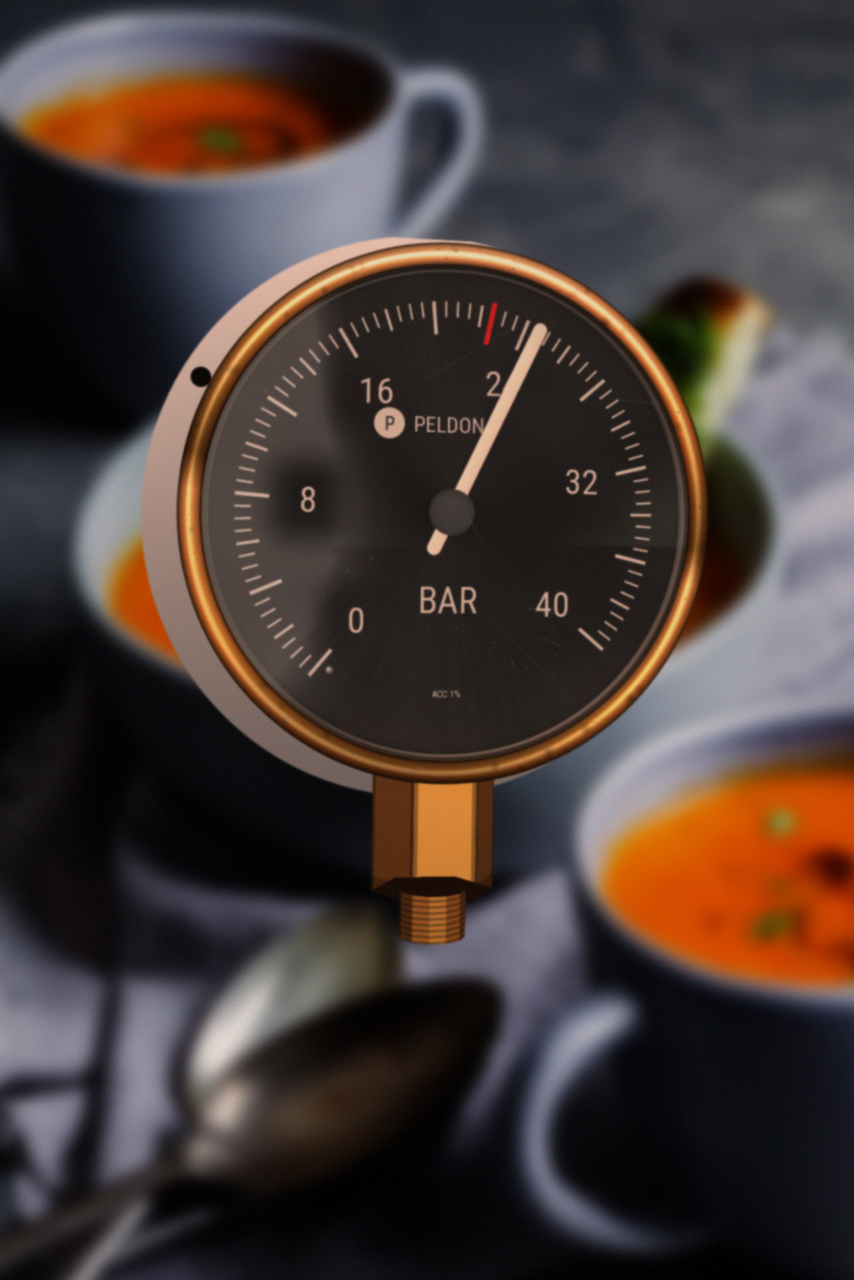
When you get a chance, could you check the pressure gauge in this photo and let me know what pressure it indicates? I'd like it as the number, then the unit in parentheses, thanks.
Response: 24.5 (bar)
